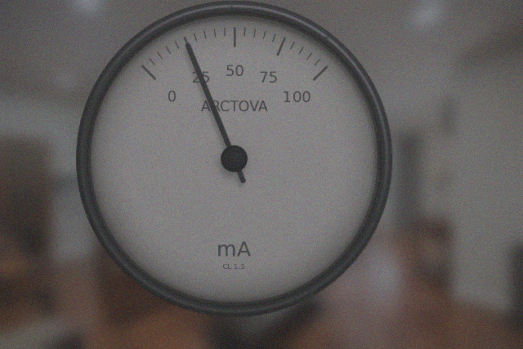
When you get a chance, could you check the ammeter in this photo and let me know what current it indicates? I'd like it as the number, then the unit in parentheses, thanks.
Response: 25 (mA)
